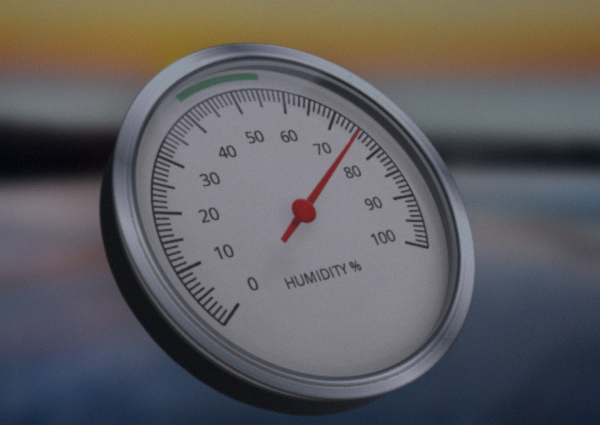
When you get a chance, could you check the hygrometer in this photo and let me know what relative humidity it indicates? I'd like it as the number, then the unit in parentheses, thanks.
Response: 75 (%)
